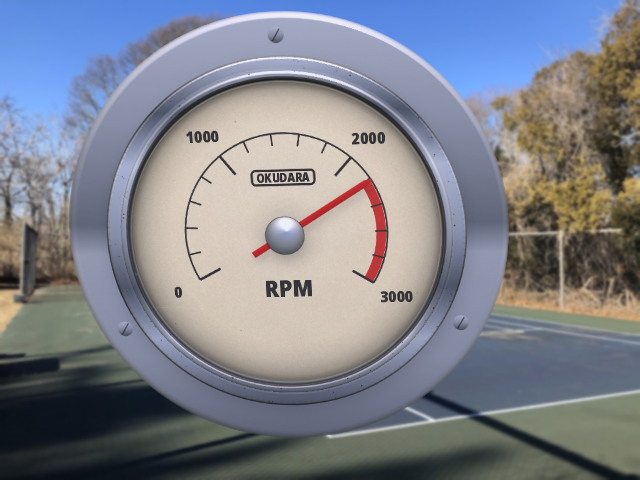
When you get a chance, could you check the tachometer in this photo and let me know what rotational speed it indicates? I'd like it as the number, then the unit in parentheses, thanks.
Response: 2200 (rpm)
